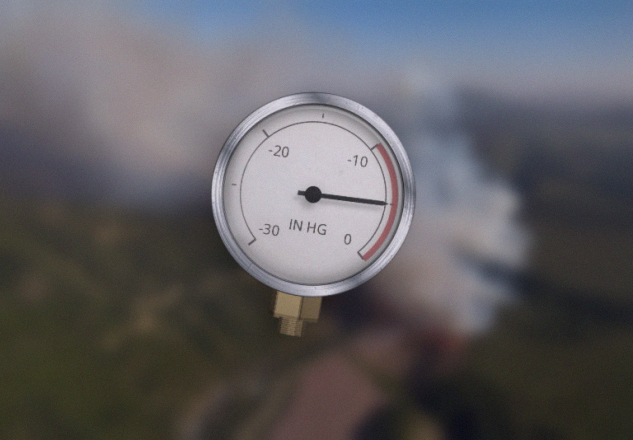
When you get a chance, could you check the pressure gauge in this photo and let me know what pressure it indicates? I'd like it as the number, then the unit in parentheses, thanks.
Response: -5 (inHg)
